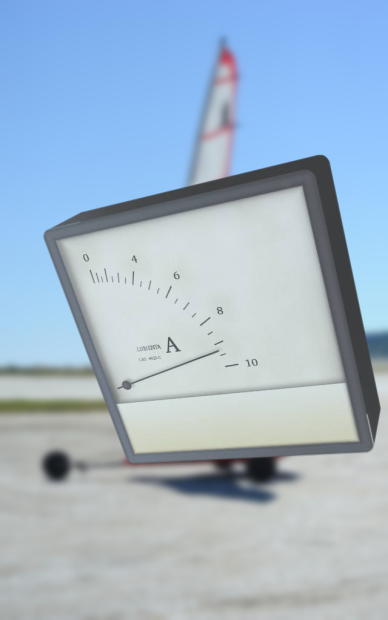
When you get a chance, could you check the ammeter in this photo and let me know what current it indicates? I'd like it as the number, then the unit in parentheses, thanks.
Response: 9.25 (A)
